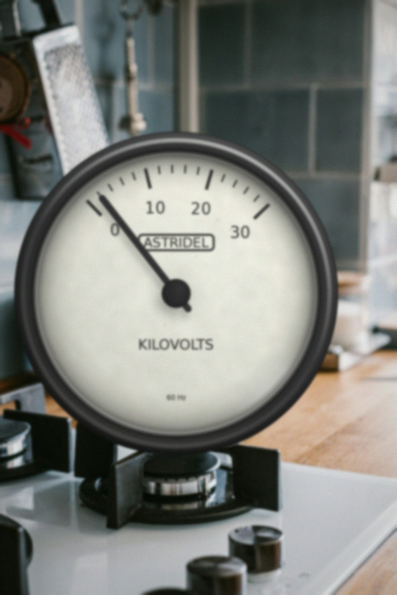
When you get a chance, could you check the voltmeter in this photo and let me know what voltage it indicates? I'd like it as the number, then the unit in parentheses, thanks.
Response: 2 (kV)
